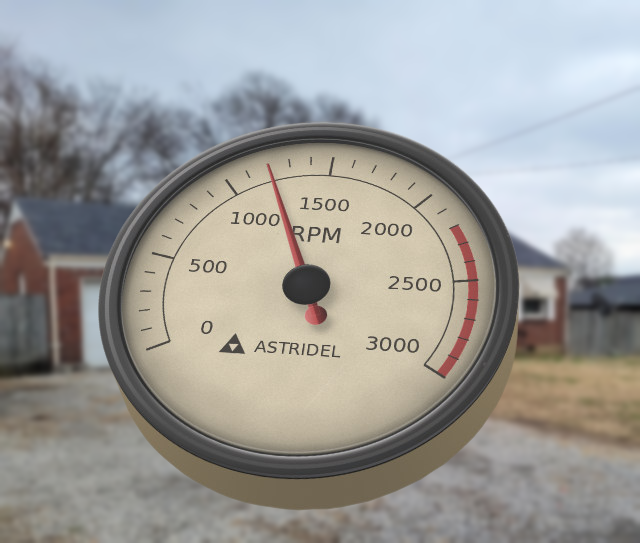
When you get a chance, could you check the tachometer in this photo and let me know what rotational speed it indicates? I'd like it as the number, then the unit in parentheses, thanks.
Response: 1200 (rpm)
